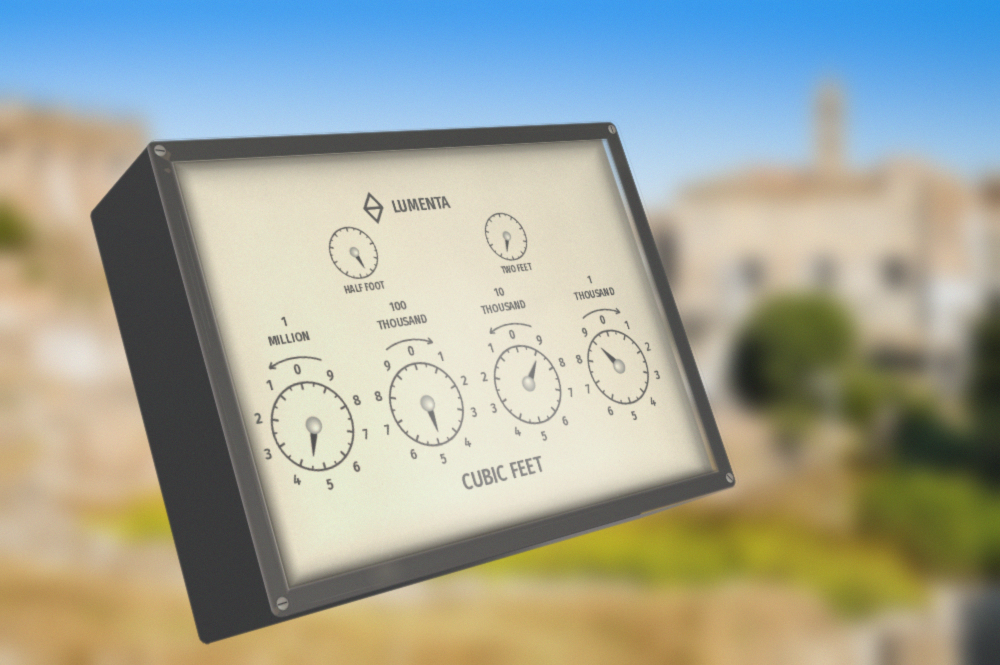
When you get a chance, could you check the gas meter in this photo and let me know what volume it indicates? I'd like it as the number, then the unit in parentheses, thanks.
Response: 448900 (ft³)
